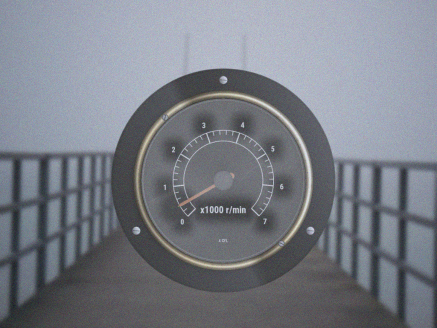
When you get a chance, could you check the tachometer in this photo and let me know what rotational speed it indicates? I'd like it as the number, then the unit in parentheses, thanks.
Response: 400 (rpm)
